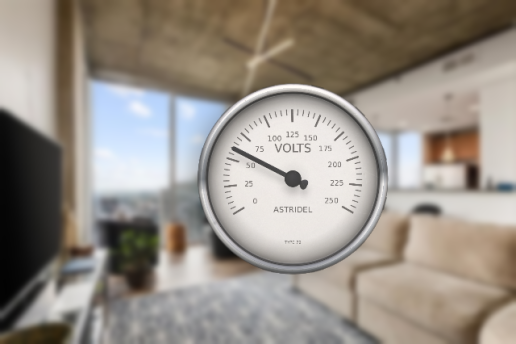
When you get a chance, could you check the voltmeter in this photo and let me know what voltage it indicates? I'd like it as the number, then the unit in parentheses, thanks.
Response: 60 (V)
